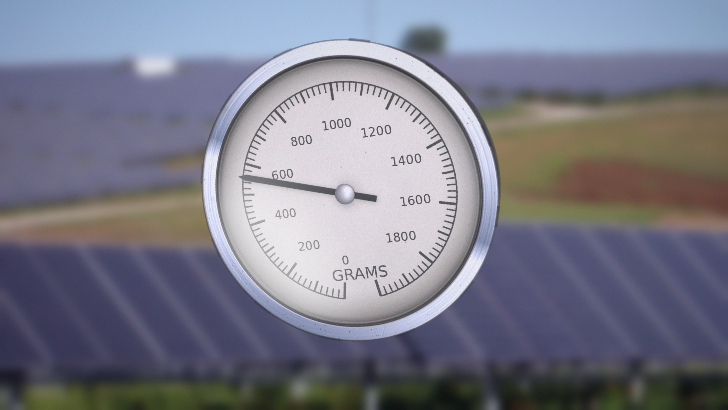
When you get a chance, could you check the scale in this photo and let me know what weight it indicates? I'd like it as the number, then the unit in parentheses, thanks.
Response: 560 (g)
